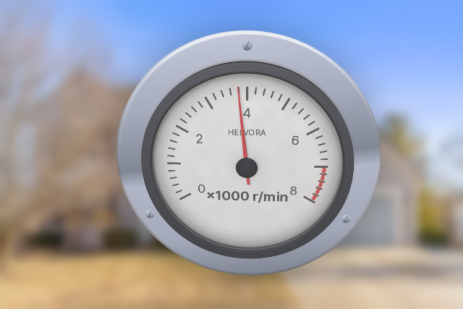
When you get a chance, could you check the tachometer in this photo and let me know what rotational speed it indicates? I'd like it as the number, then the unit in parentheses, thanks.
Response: 3800 (rpm)
